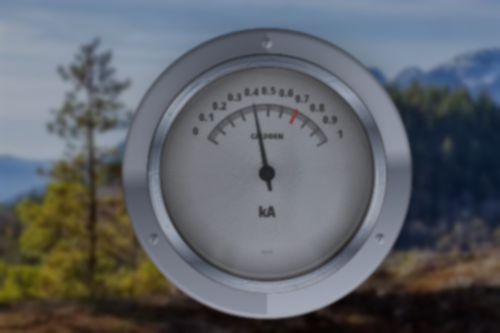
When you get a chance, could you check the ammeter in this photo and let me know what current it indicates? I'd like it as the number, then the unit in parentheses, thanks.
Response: 0.4 (kA)
